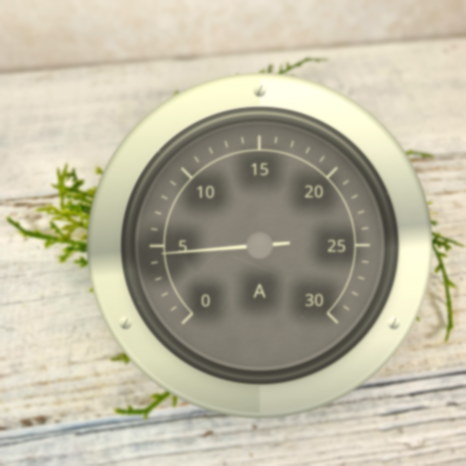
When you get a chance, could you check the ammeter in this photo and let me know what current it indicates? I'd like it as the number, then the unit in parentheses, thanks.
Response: 4.5 (A)
